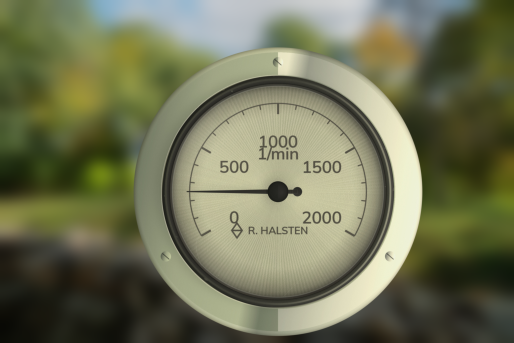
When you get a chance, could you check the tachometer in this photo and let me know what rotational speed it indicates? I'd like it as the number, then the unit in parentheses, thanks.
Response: 250 (rpm)
